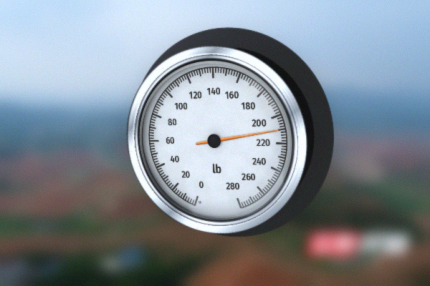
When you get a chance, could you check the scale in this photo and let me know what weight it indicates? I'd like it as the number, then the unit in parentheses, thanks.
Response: 210 (lb)
